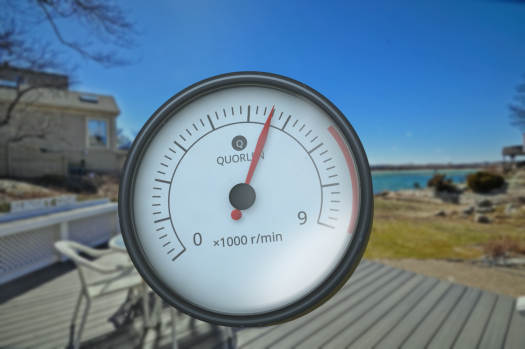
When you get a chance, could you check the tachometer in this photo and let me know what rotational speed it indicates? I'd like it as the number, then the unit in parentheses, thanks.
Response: 5600 (rpm)
